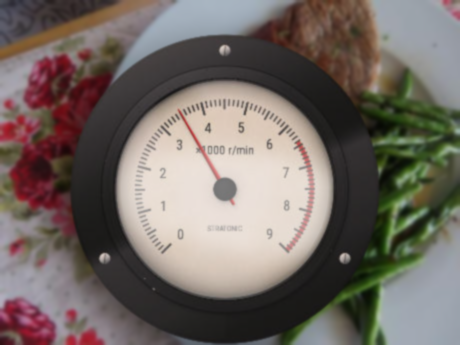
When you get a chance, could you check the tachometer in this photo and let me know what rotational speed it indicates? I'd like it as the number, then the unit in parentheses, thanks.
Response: 3500 (rpm)
